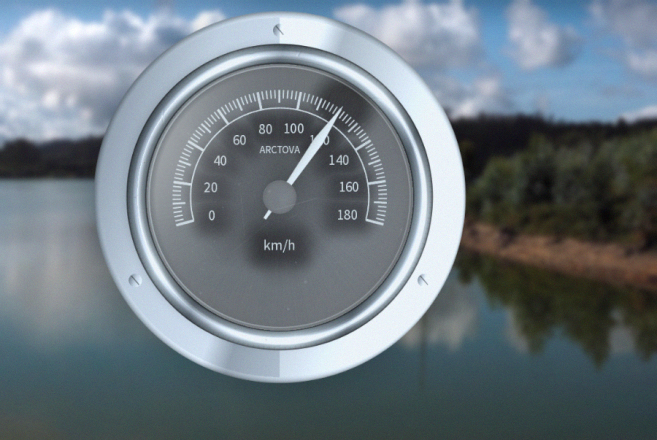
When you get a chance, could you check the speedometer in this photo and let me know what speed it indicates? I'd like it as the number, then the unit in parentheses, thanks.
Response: 120 (km/h)
